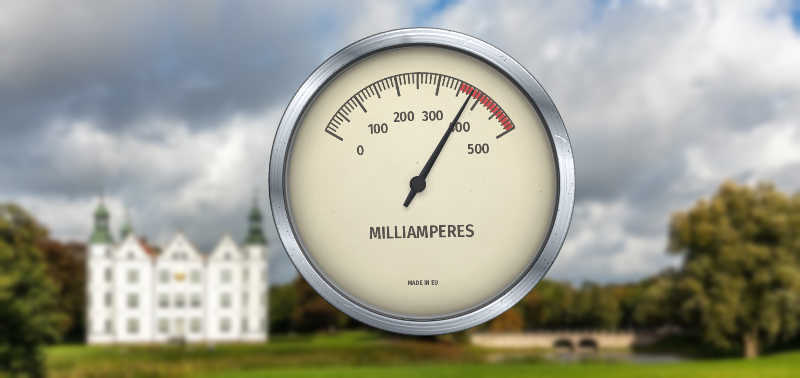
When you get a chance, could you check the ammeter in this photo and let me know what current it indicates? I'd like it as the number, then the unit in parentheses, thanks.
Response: 380 (mA)
